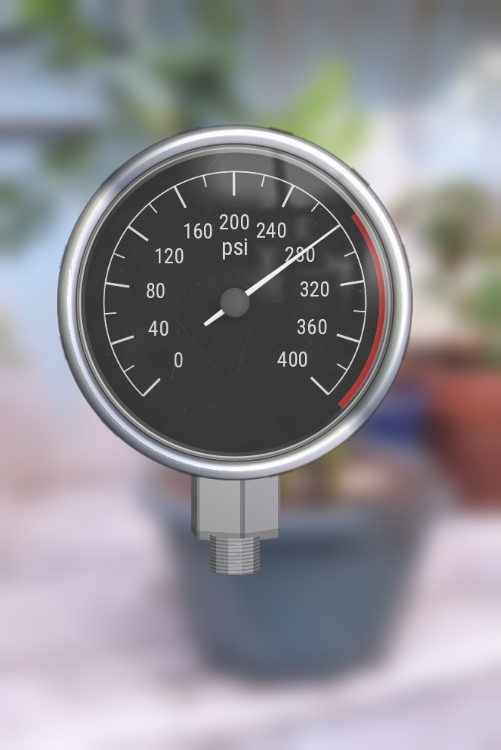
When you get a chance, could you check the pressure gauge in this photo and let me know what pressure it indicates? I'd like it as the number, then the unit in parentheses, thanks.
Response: 280 (psi)
